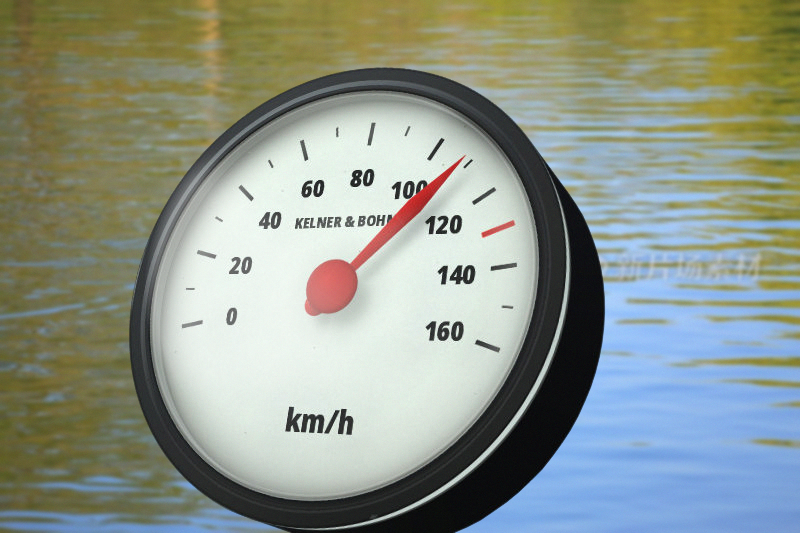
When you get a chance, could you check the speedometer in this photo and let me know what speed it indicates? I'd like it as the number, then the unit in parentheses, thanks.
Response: 110 (km/h)
